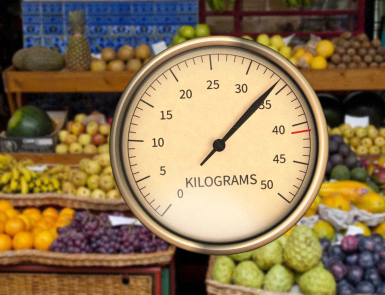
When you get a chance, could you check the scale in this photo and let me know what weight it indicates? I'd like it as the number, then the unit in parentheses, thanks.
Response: 34 (kg)
